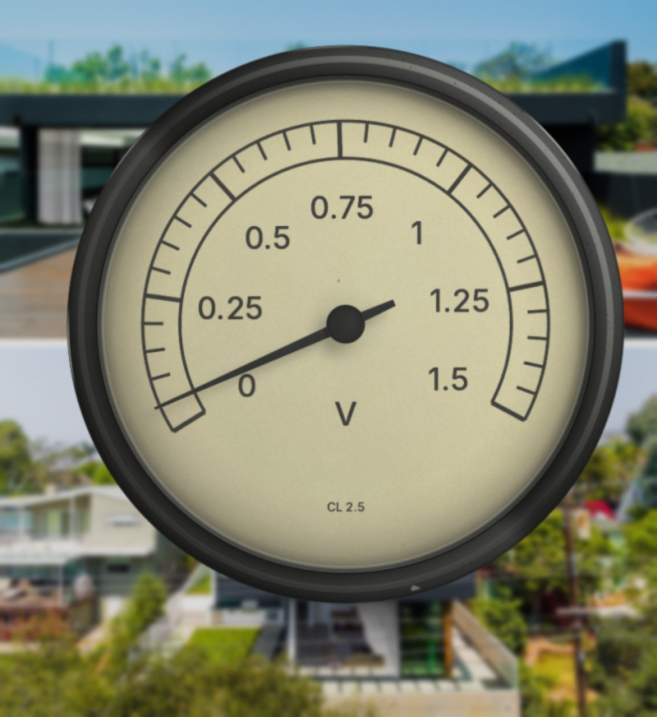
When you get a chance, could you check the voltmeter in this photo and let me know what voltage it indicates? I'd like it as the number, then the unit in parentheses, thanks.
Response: 0.05 (V)
